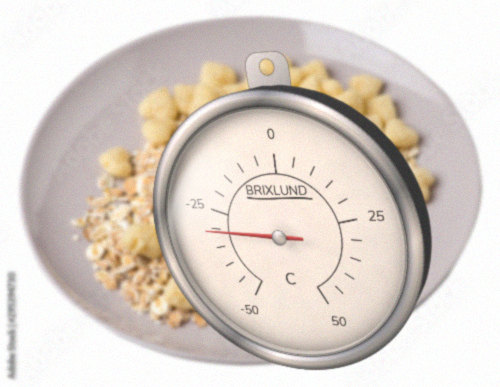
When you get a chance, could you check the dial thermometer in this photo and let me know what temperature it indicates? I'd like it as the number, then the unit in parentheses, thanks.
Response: -30 (°C)
